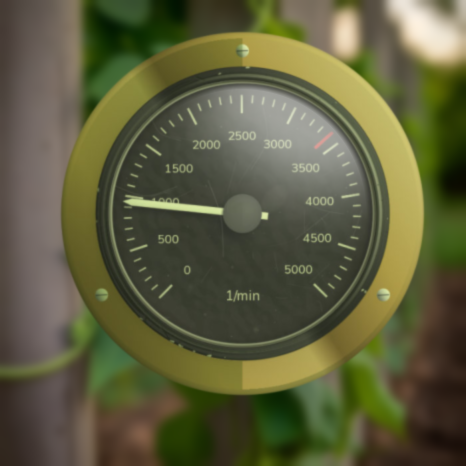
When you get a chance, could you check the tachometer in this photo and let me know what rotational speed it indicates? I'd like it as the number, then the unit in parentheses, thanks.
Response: 950 (rpm)
